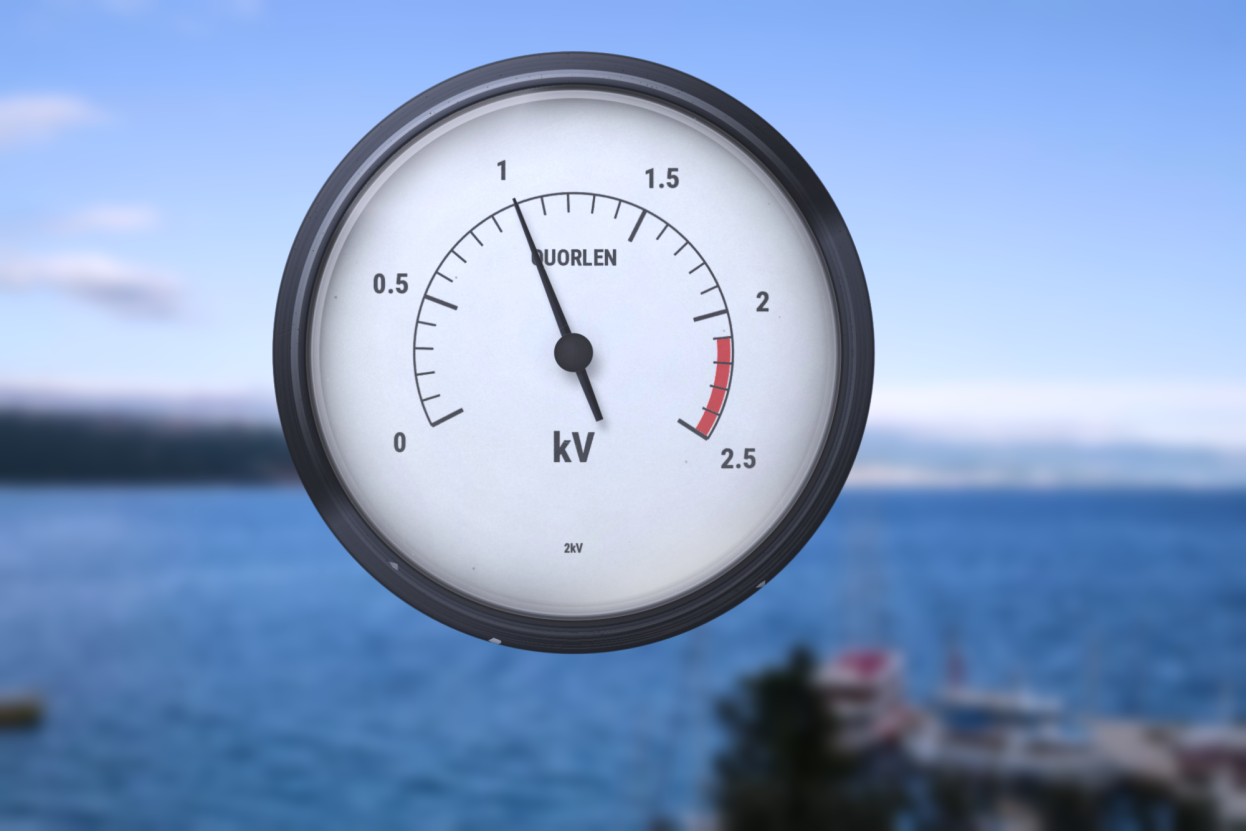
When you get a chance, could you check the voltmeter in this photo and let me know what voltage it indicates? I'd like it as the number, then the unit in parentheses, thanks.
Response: 1 (kV)
